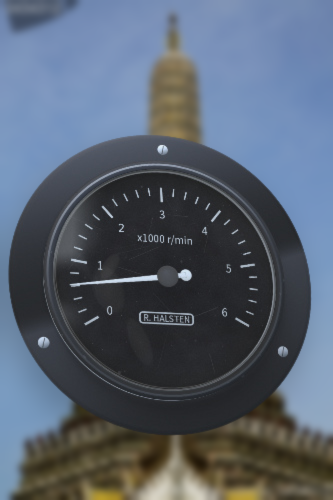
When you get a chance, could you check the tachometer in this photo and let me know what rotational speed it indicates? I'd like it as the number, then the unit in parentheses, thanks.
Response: 600 (rpm)
